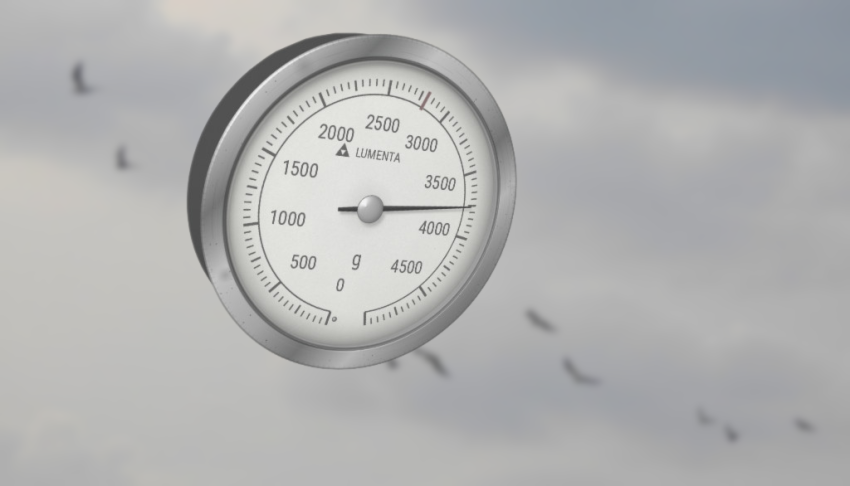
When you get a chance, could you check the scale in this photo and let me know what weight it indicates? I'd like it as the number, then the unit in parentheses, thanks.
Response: 3750 (g)
